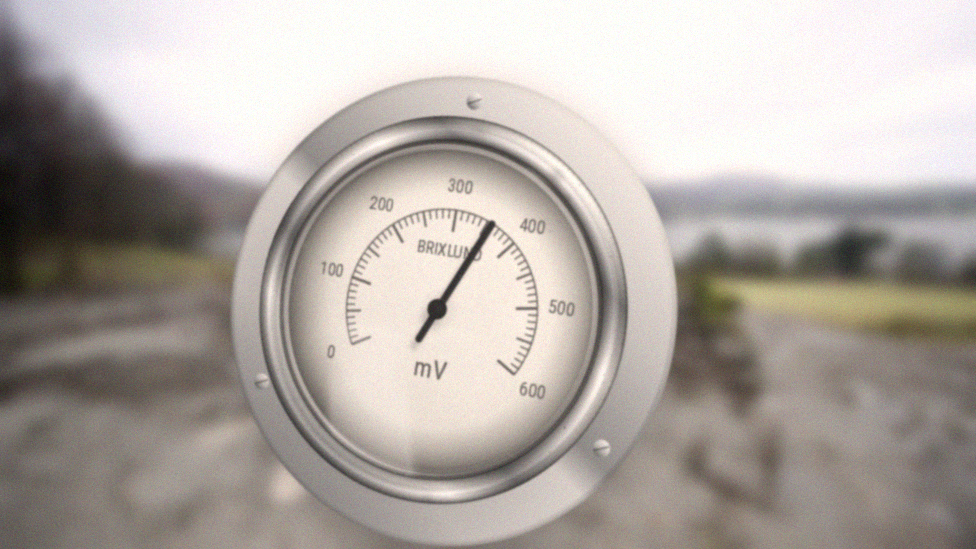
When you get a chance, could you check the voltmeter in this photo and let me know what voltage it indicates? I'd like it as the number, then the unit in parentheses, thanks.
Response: 360 (mV)
